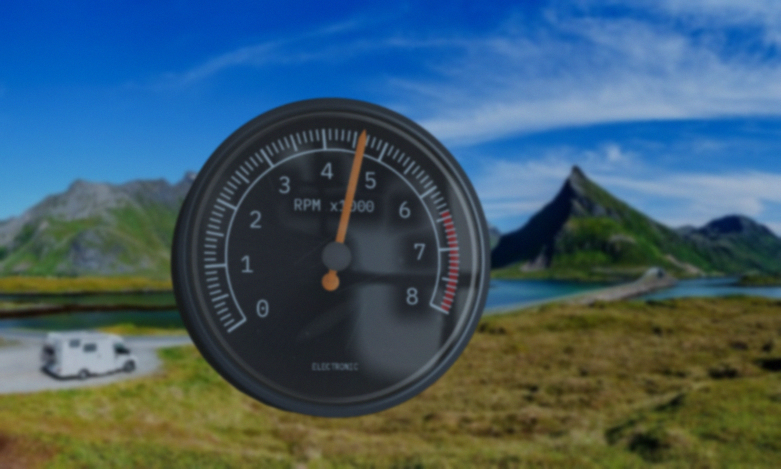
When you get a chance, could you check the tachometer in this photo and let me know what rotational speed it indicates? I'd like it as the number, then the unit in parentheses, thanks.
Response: 4600 (rpm)
